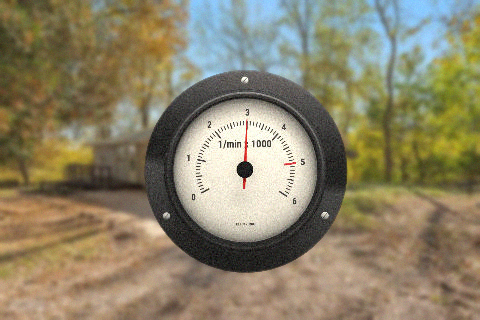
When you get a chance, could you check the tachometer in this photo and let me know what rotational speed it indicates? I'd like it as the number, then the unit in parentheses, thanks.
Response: 3000 (rpm)
